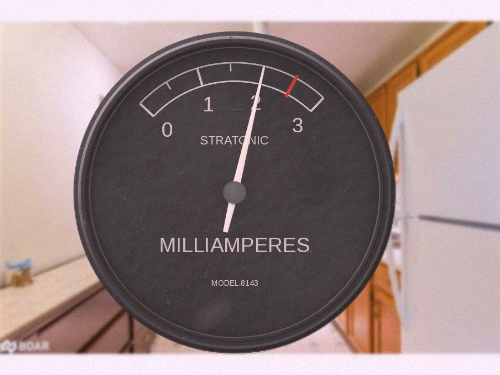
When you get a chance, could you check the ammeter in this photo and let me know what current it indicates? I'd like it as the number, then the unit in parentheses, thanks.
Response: 2 (mA)
